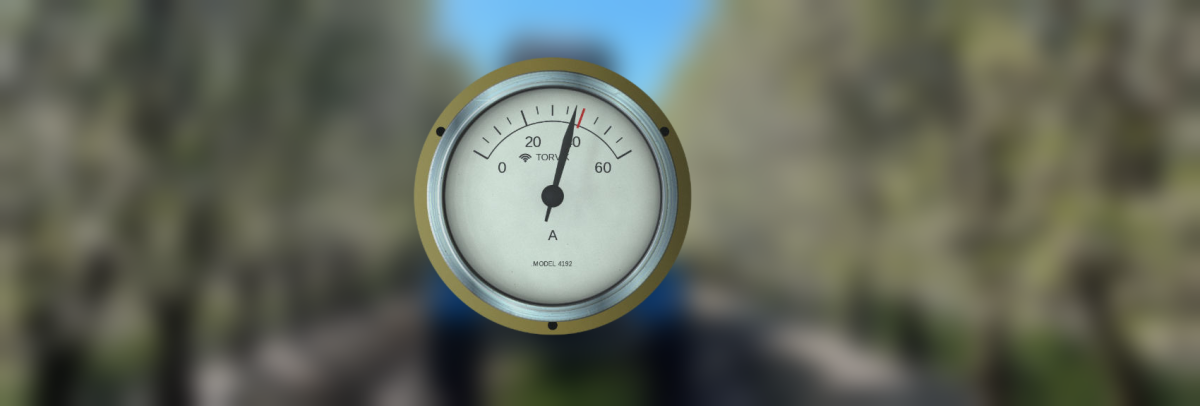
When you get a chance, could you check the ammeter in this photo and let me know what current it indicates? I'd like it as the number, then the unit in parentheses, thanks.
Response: 37.5 (A)
